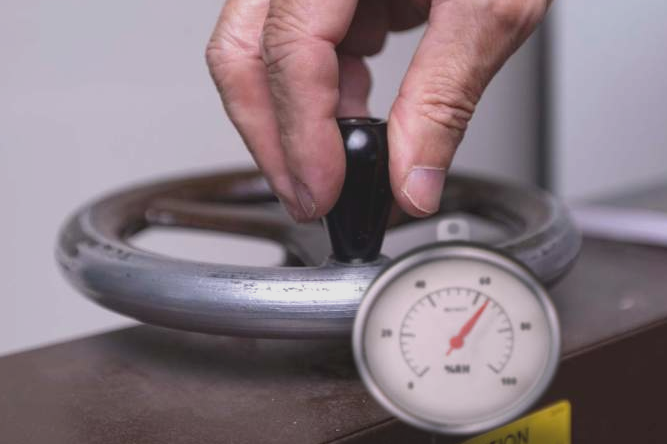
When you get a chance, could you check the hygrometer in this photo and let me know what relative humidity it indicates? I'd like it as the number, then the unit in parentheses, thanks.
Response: 64 (%)
